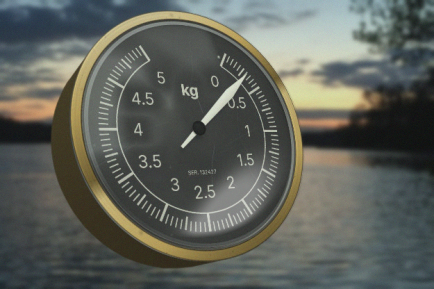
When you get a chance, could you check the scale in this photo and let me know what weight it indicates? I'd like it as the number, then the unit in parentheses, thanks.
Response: 0.3 (kg)
